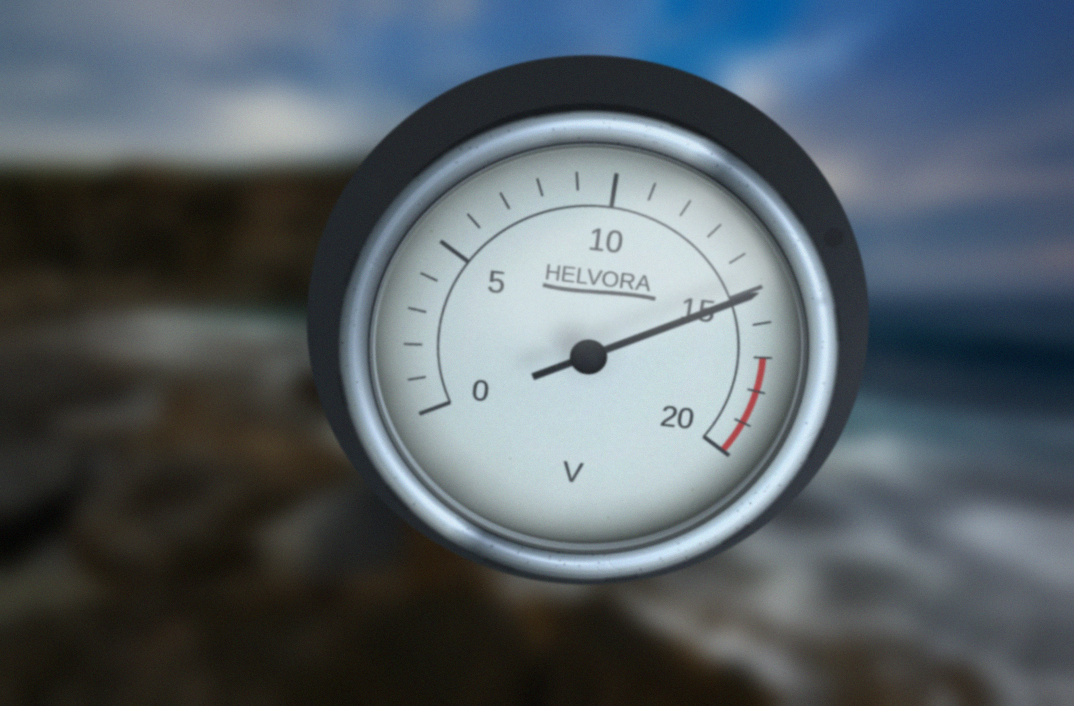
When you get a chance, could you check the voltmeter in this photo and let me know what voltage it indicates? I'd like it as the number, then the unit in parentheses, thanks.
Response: 15 (V)
